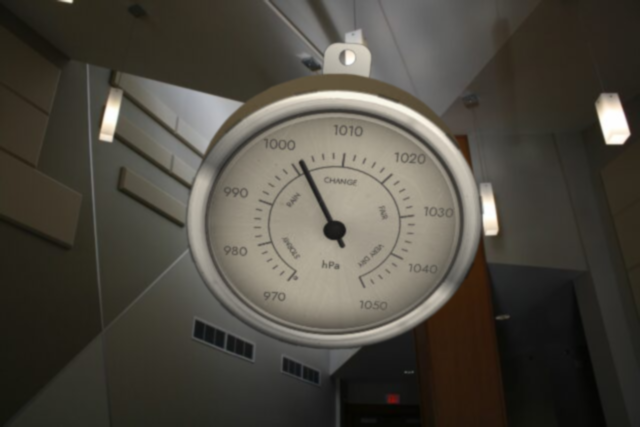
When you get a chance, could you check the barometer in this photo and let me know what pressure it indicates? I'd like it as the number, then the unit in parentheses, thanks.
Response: 1002 (hPa)
